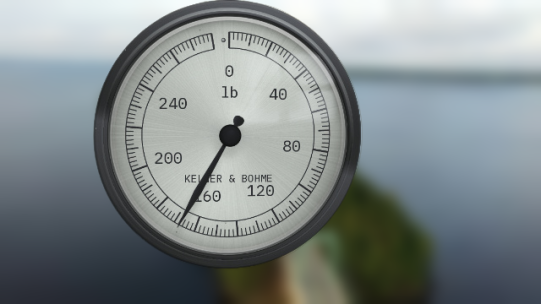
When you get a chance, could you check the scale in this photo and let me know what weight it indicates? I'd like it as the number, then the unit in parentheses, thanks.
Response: 168 (lb)
